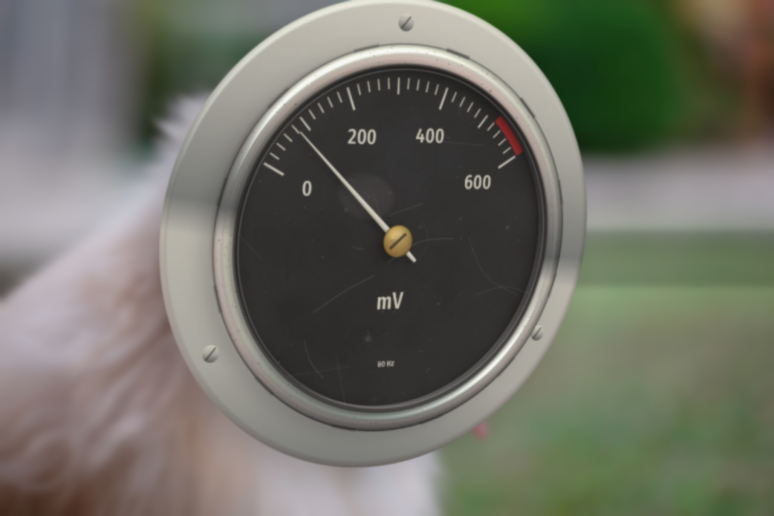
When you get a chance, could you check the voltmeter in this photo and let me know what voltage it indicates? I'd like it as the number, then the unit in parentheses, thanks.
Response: 80 (mV)
